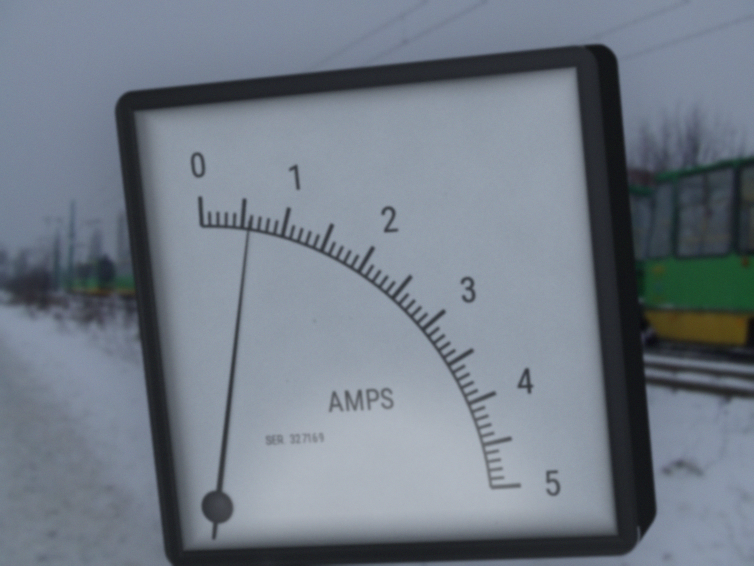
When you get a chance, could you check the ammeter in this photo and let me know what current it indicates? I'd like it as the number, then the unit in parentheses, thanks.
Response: 0.6 (A)
